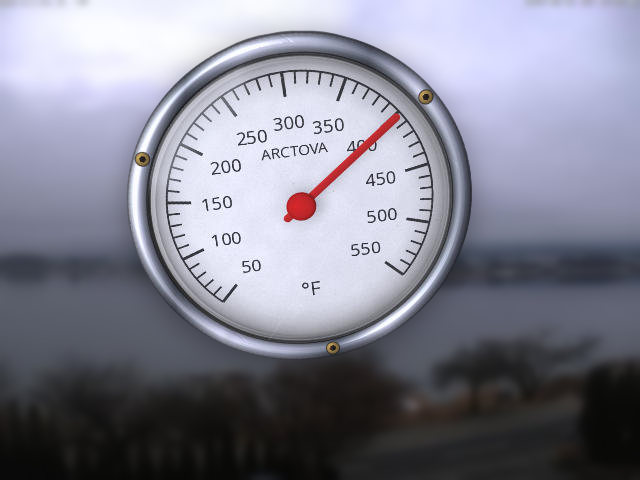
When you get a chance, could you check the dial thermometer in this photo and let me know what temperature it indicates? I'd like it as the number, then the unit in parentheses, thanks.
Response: 400 (°F)
